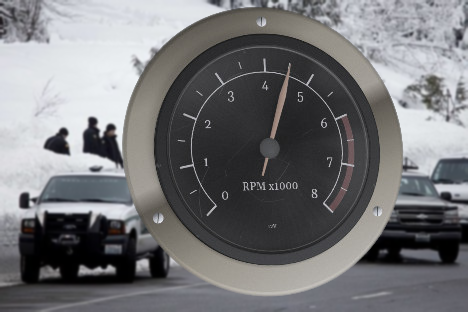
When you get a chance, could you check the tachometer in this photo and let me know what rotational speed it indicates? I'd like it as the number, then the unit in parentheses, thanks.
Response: 4500 (rpm)
